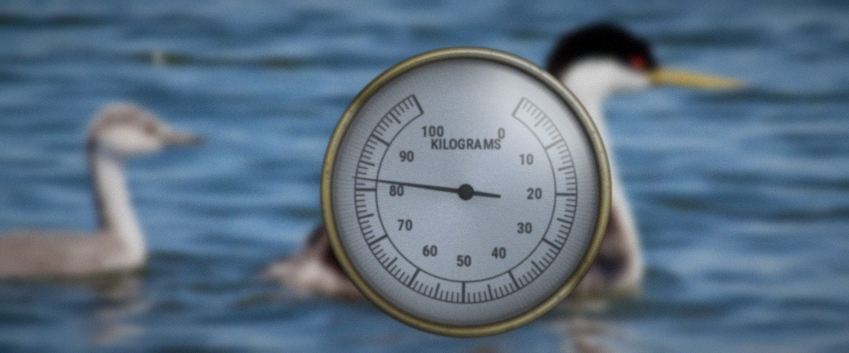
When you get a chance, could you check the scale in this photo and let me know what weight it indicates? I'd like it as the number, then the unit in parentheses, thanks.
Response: 82 (kg)
